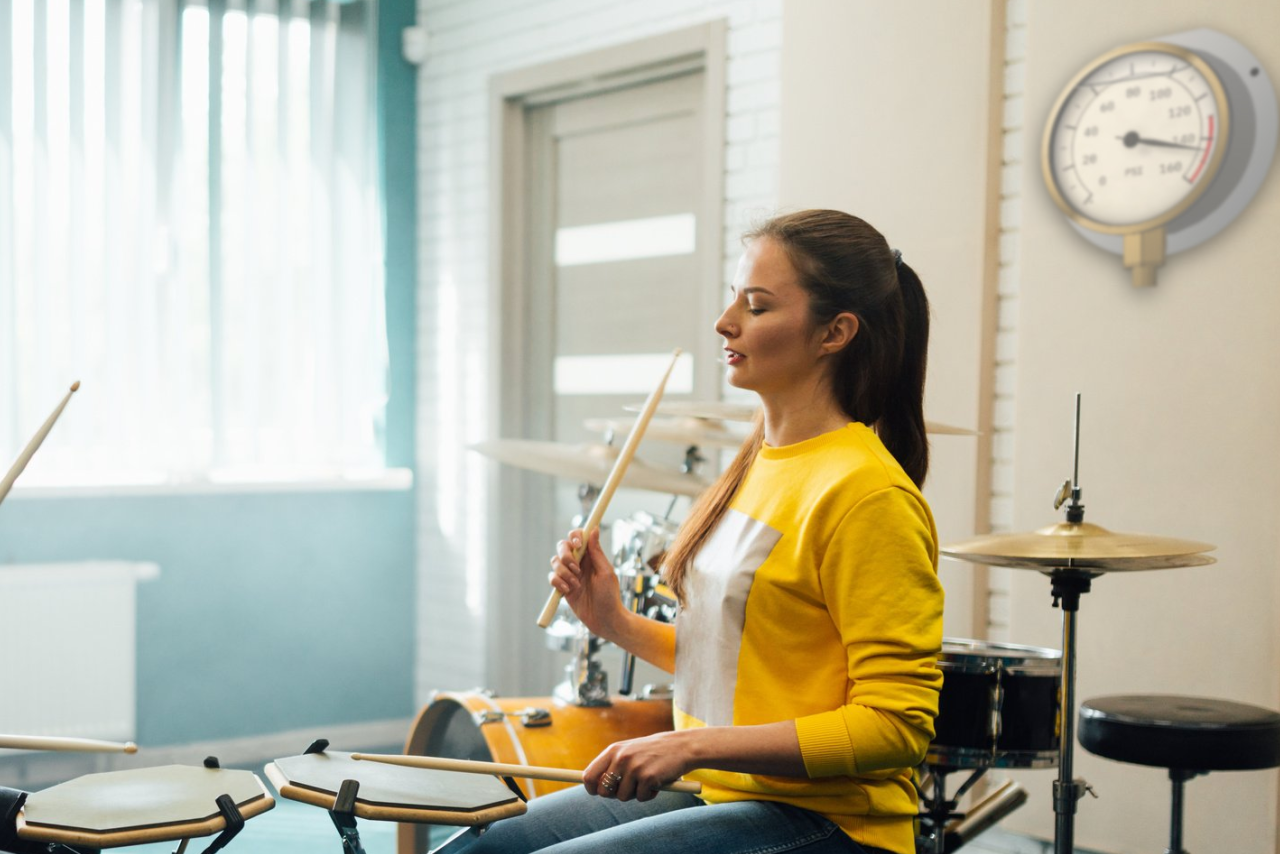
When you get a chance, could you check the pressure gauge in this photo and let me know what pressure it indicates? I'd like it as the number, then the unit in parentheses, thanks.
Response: 145 (psi)
